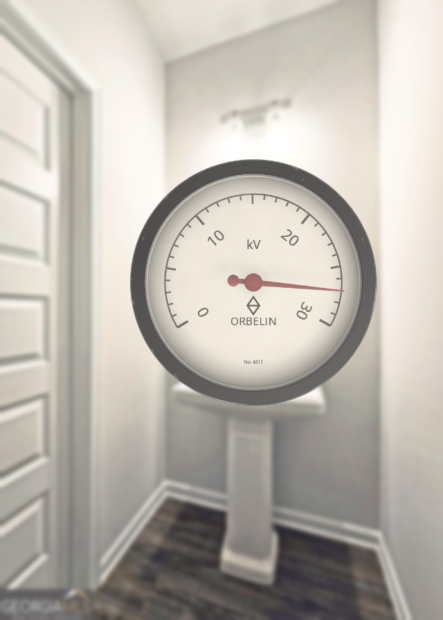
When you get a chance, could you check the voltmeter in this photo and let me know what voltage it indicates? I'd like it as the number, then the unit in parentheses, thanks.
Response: 27 (kV)
